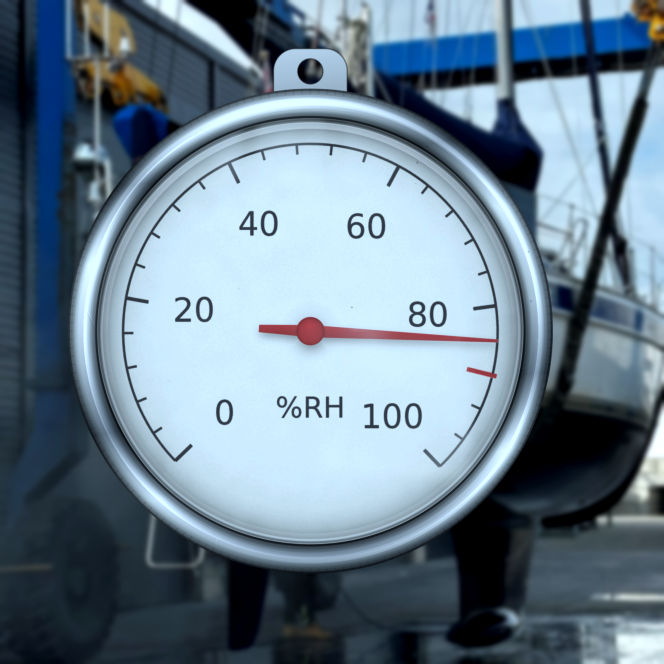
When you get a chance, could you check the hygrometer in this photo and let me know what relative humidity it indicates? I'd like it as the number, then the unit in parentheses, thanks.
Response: 84 (%)
